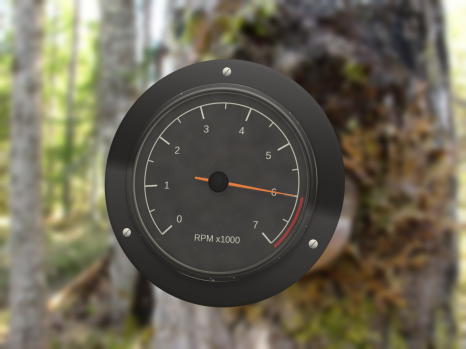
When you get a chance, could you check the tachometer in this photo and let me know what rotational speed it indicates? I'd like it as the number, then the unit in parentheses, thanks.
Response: 6000 (rpm)
